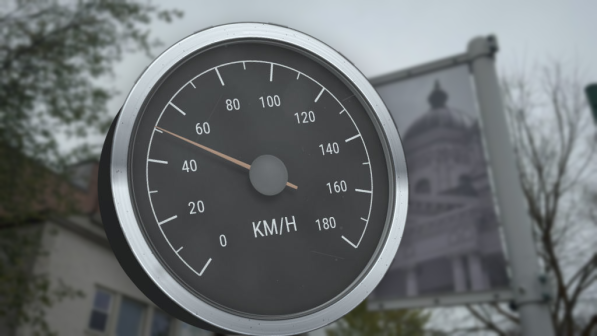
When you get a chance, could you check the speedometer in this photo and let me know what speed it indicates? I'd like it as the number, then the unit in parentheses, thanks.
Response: 50 (km/h)
